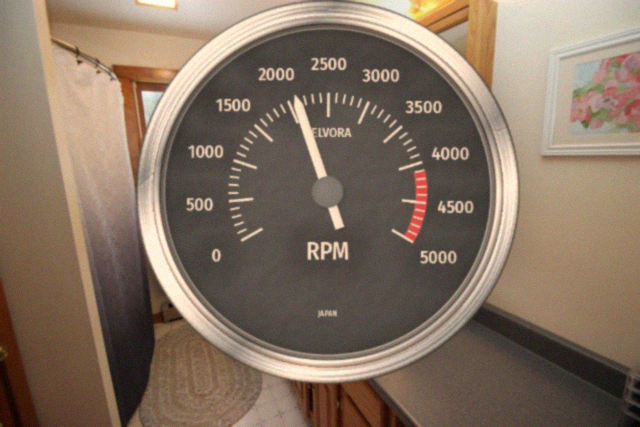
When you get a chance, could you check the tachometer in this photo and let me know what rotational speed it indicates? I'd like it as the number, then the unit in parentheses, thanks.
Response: 2100 (rpm)
